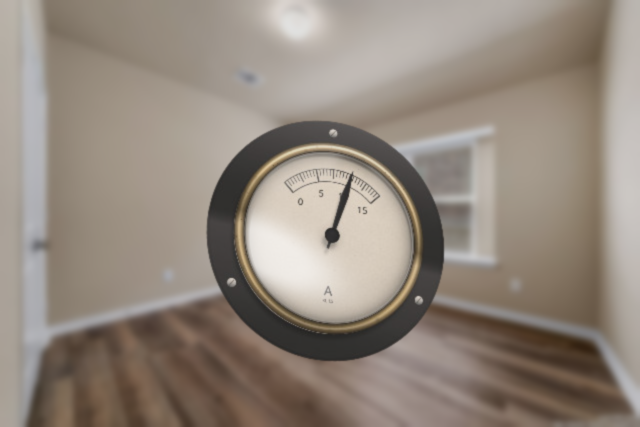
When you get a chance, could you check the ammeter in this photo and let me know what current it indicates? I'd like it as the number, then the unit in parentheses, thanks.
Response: 10 (A)
